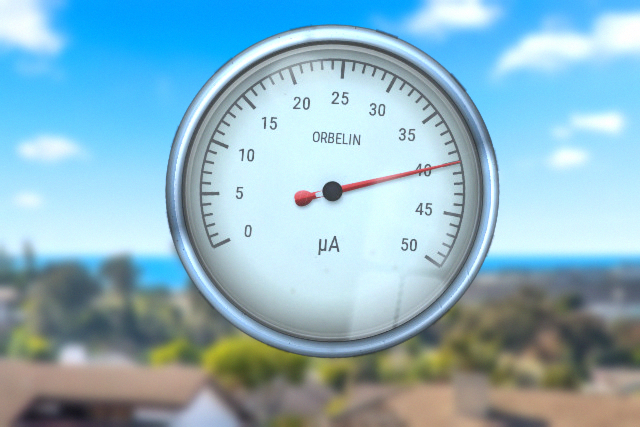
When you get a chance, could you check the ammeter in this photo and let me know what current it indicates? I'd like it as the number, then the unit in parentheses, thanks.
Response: 40 (µA)
